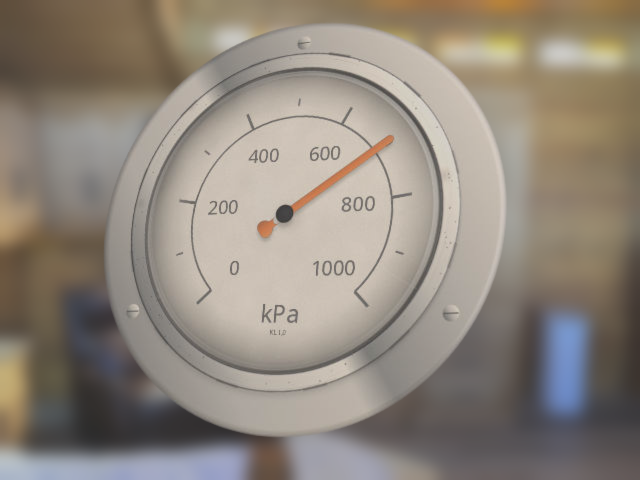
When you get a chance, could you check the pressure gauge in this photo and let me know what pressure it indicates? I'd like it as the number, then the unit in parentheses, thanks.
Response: 700 (kPa)
